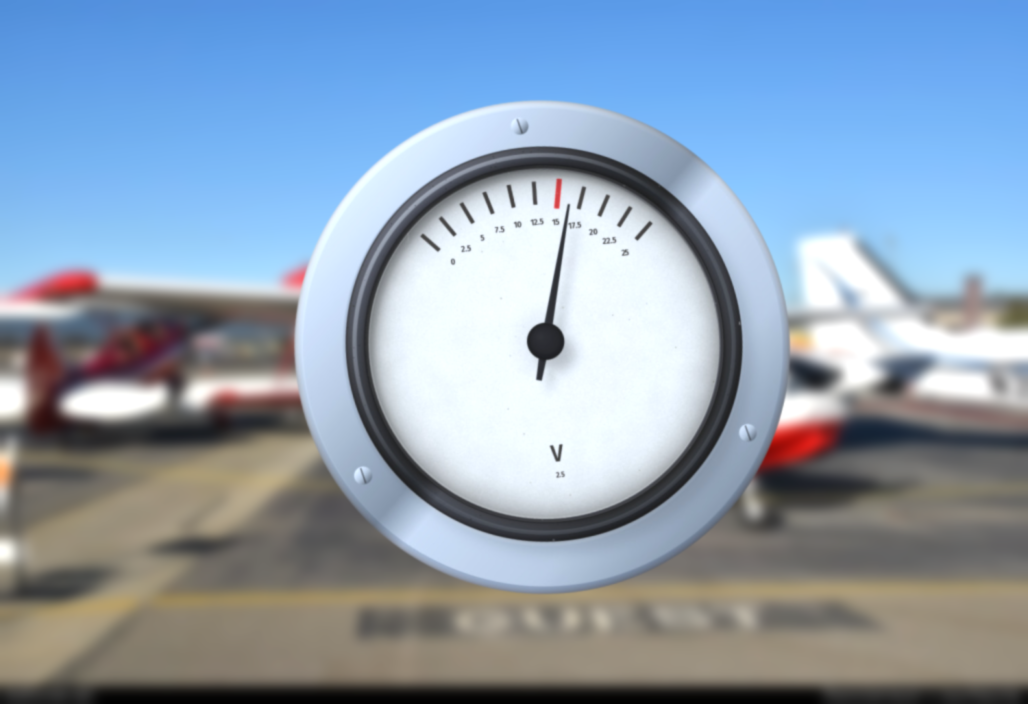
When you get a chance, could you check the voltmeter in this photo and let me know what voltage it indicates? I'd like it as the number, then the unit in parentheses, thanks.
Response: 16.25 (V)
